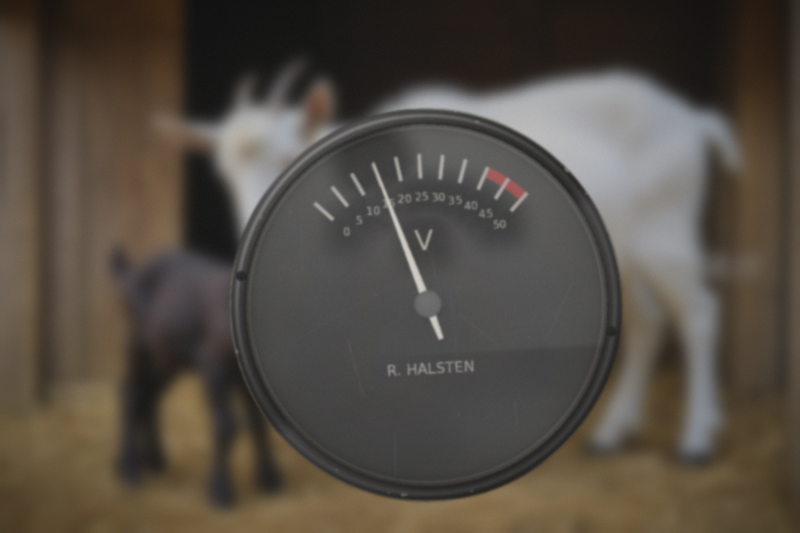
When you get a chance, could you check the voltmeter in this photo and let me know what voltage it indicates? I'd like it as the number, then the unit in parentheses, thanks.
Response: 15 (V)
